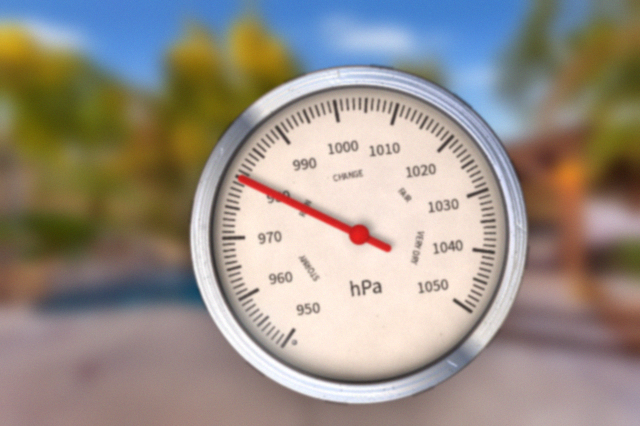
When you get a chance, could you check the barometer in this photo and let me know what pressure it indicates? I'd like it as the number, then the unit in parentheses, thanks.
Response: 980 (hPa)
